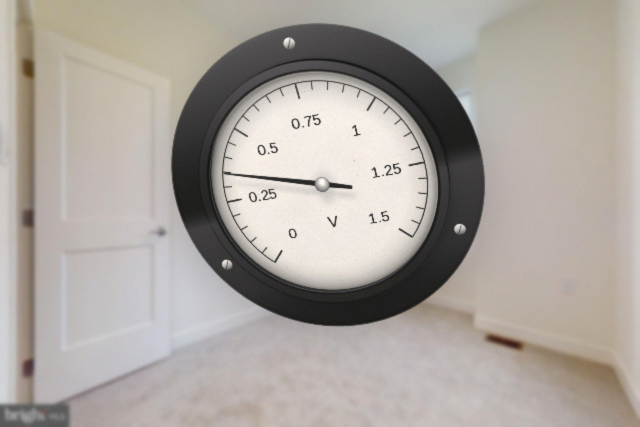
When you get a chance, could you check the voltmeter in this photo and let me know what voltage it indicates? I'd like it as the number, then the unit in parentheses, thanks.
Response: 0.35 (V)
